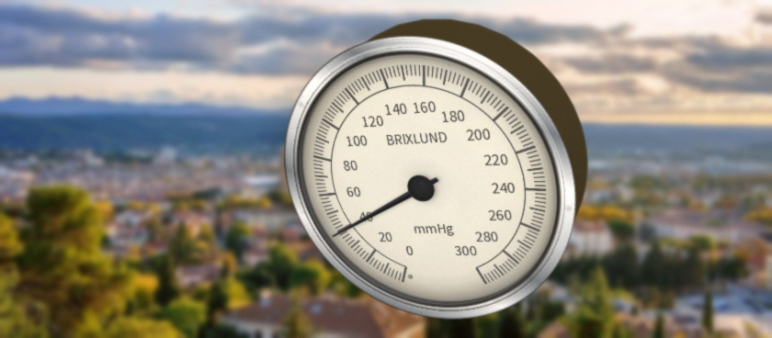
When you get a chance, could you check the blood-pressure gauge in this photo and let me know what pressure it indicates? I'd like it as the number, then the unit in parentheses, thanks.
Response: 40 (mmHg)
